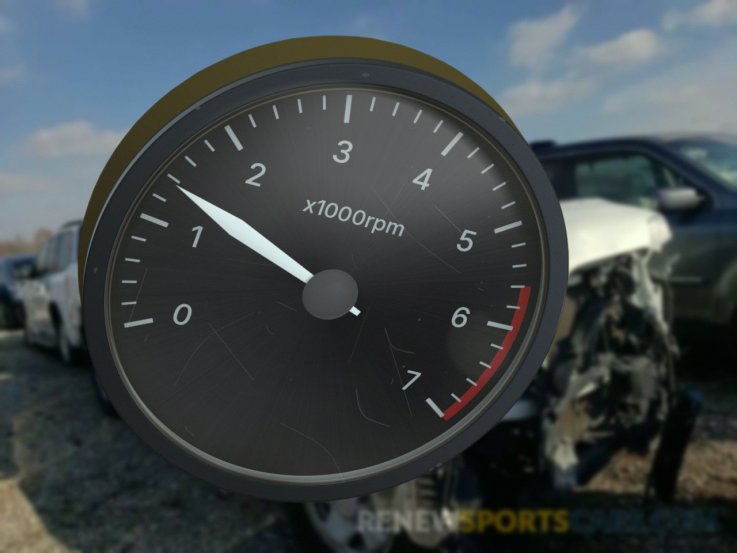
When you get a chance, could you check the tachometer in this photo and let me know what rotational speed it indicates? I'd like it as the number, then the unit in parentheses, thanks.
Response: 1400 (rpm)
